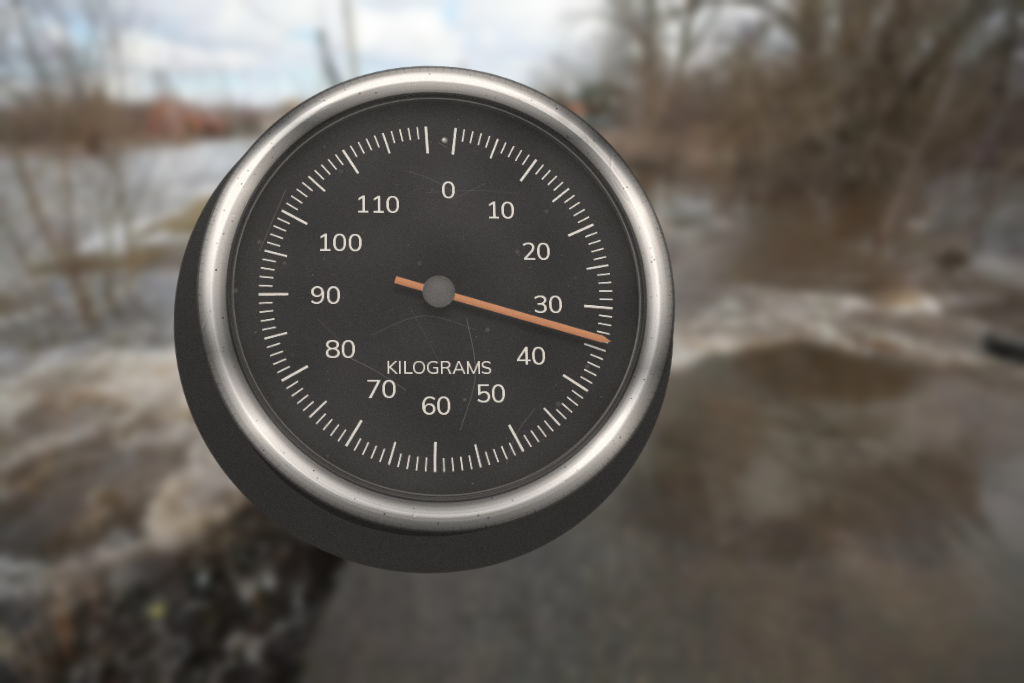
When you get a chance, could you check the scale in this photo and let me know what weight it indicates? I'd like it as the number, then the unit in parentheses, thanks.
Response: 34 (kg)
